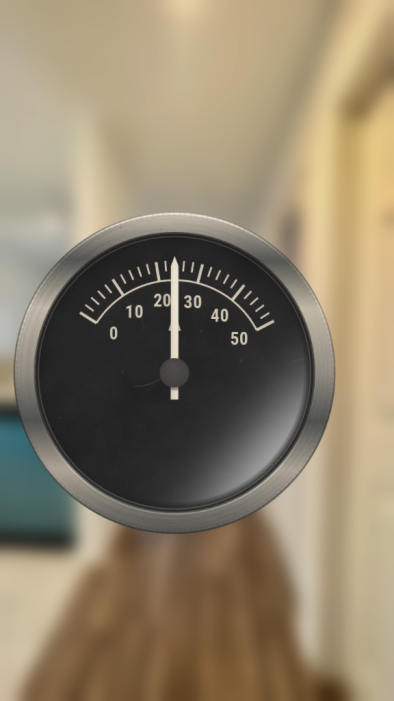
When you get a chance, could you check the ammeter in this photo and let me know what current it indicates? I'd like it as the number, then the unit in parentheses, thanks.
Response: 24 (A)
